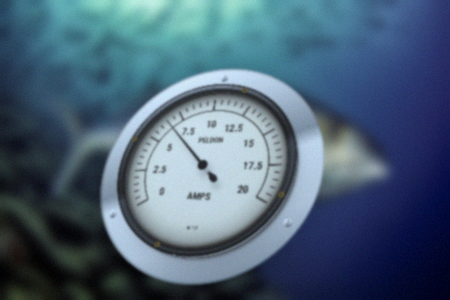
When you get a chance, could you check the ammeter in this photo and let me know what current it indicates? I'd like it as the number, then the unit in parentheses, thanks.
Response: 6.5 (A)
